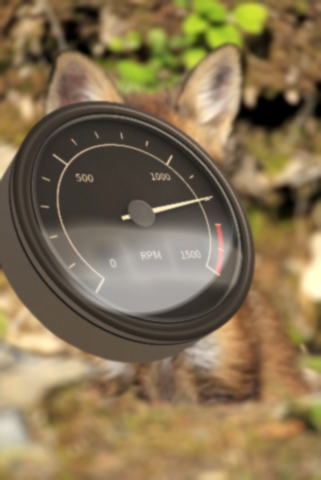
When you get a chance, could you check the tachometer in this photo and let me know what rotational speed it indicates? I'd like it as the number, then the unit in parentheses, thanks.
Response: 1200 (rpm)
